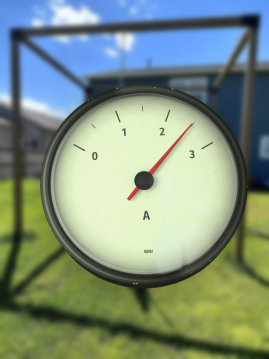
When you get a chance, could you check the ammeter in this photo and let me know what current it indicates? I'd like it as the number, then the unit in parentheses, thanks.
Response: 2.5 (A)
